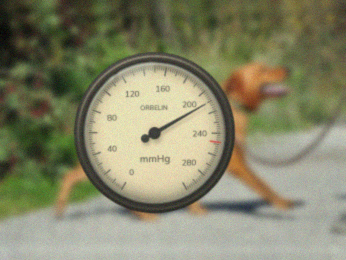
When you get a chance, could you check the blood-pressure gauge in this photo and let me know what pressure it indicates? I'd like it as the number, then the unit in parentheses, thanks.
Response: 210 (mmHg)
